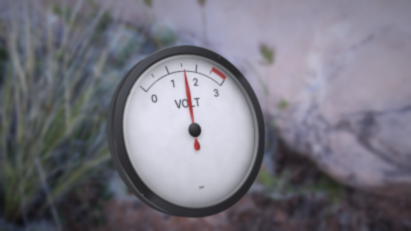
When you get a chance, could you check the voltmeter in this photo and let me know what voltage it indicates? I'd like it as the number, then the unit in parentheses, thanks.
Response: 1.5 (V)
